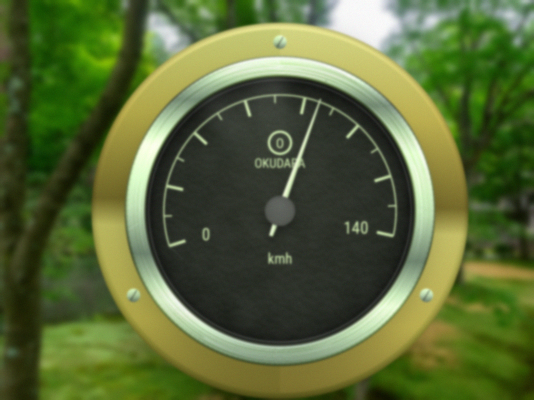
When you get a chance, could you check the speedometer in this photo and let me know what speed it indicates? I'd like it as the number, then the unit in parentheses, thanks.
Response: 85 (km/h)
